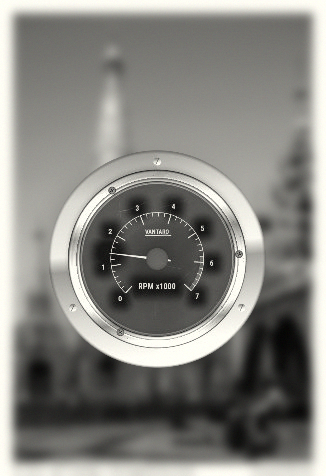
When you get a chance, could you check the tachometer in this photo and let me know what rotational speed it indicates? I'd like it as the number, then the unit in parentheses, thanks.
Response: 1400 (rpm)
